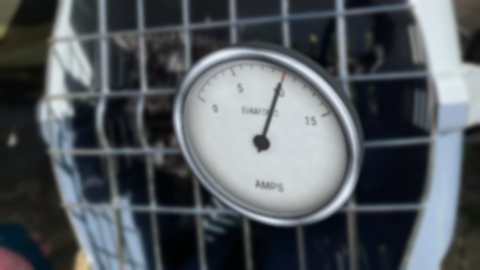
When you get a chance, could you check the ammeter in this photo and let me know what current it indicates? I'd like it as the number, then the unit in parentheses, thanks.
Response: 10 (A)
